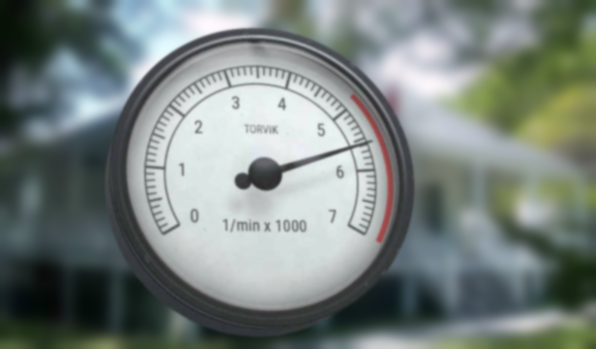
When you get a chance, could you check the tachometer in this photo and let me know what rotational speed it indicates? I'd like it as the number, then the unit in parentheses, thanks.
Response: 5600 (rpm)
